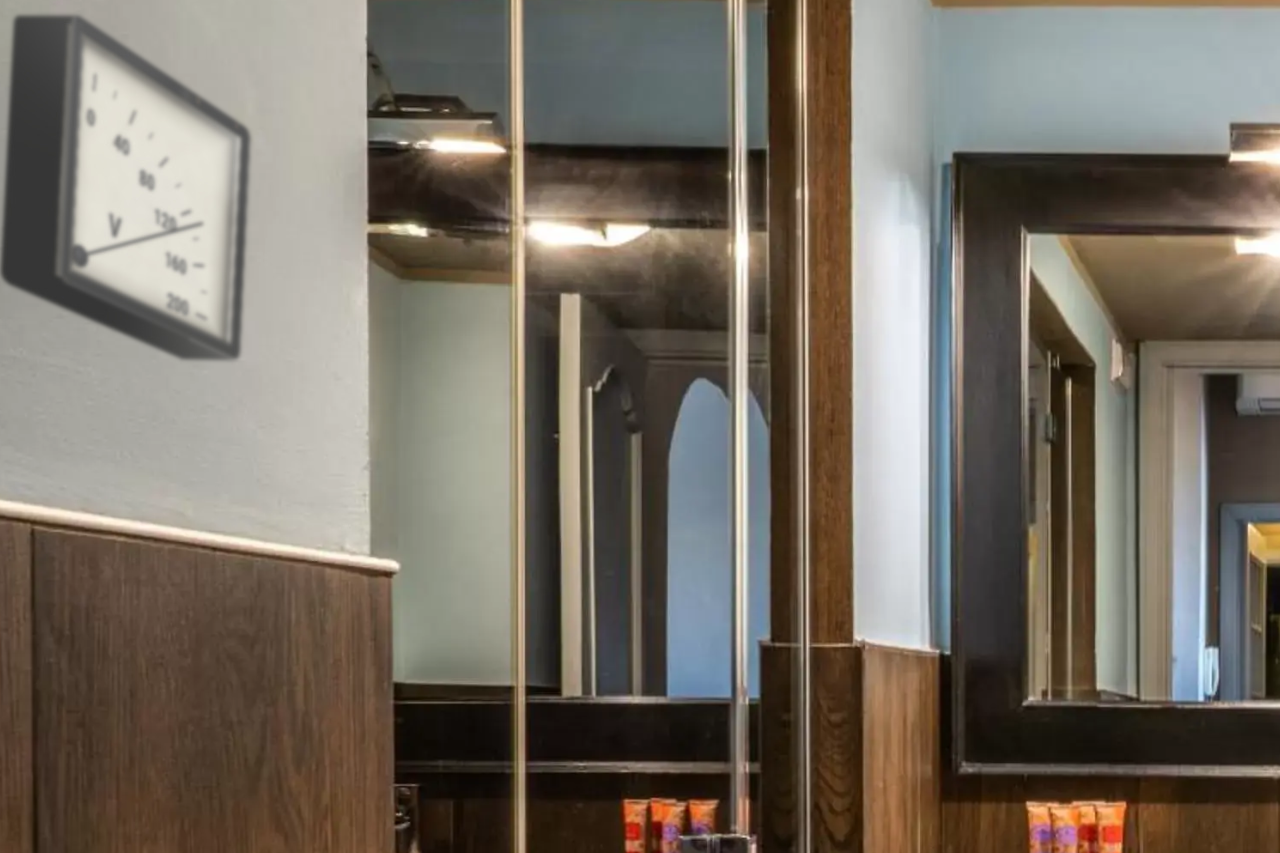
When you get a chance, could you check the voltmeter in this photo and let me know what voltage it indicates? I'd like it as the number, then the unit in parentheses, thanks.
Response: 130 (V)
